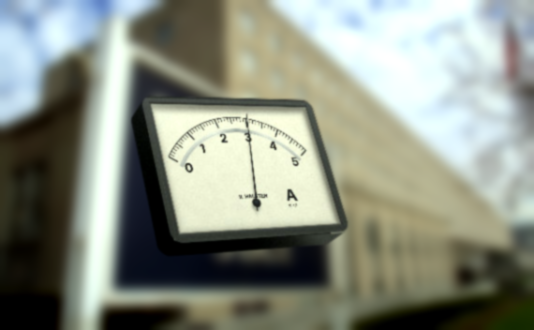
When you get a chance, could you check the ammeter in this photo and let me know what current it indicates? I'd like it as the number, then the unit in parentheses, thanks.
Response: 3 (A)
